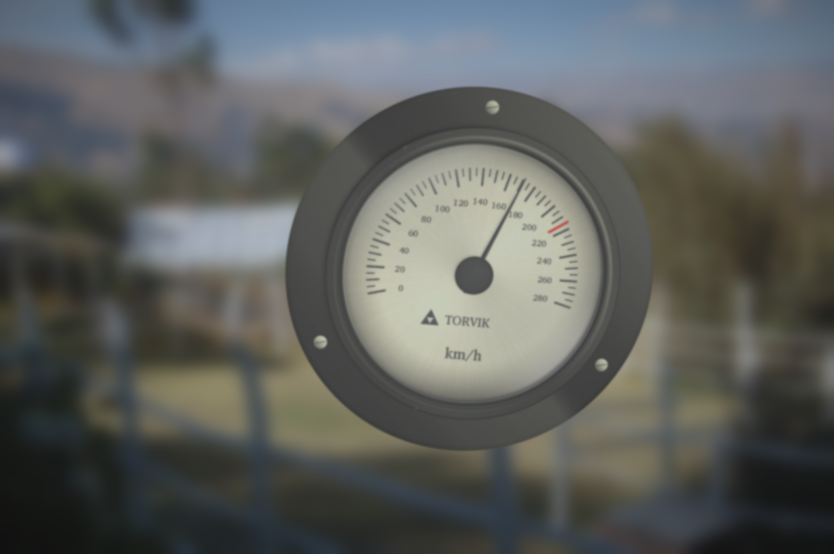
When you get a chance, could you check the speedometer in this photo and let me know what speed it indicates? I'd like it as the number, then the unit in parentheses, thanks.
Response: 170 (km/h)
